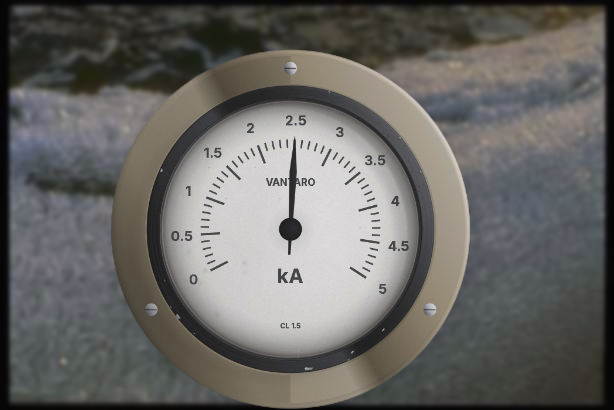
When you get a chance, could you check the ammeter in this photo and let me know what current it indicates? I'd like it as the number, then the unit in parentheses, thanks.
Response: 2.5 (kA)
